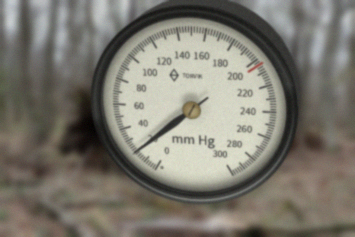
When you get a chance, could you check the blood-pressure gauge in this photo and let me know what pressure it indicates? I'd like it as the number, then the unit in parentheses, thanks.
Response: 20 (mmHg)
